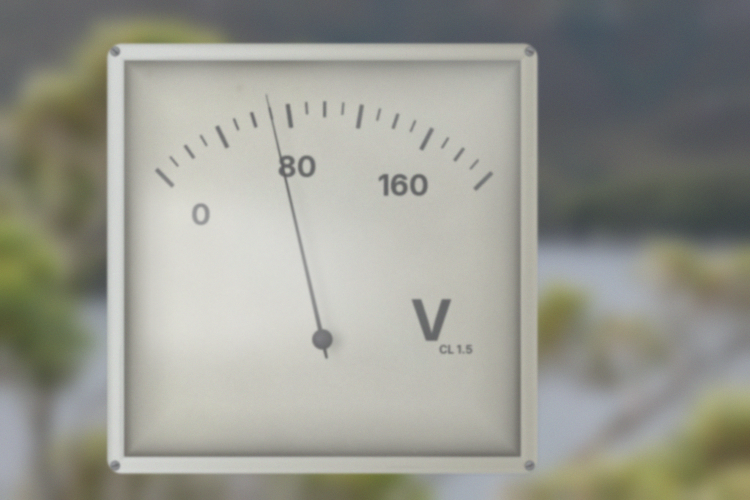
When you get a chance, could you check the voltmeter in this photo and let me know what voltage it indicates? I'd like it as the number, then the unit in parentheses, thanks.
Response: 70 (V)
